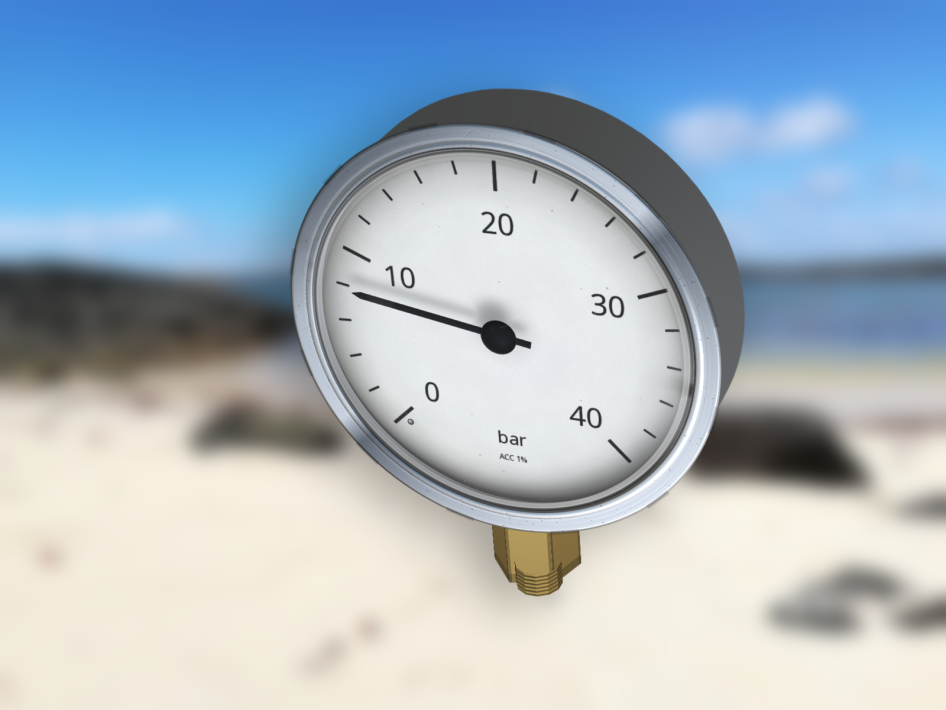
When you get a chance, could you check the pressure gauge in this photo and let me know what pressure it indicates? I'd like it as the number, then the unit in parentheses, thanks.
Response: 8 (bar)
